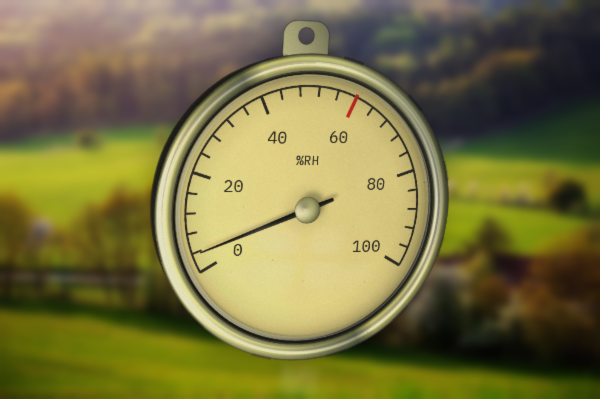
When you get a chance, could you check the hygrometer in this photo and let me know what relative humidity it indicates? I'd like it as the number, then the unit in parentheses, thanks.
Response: 4 (%)
